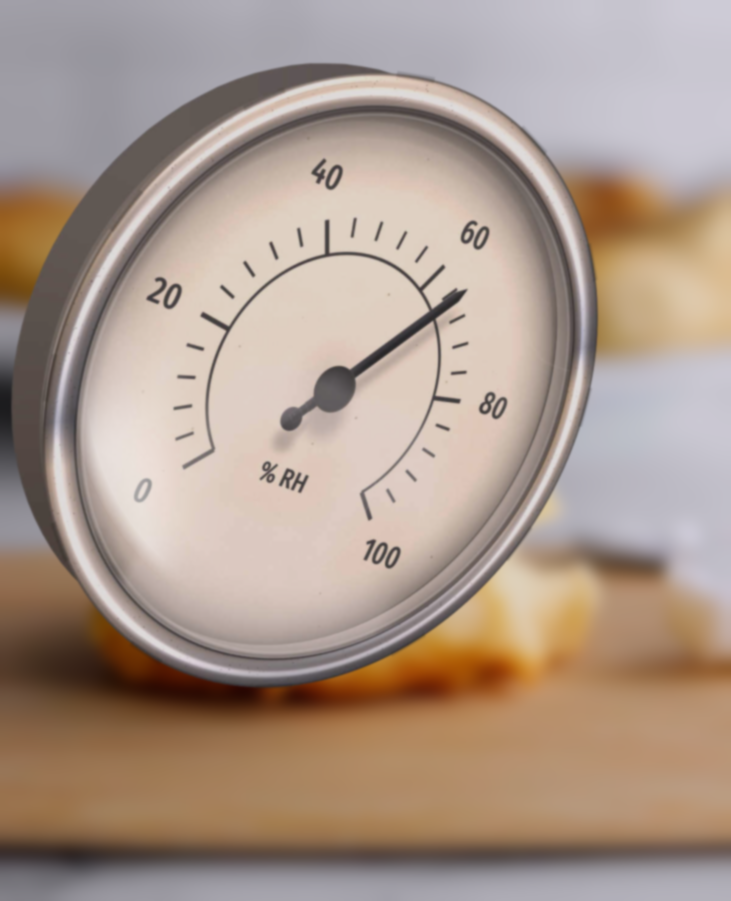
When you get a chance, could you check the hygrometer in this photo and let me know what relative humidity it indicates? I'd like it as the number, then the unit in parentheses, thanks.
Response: 64 (%)
